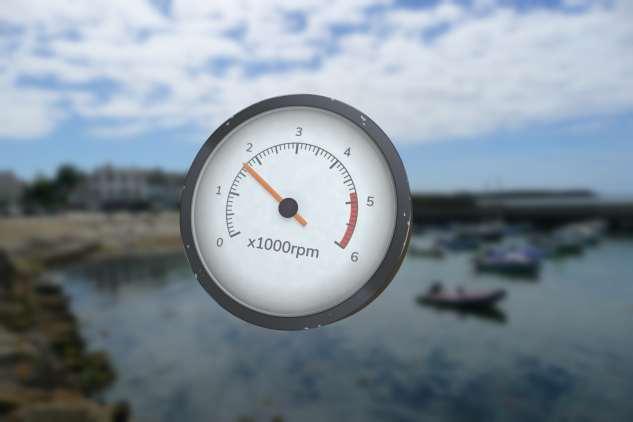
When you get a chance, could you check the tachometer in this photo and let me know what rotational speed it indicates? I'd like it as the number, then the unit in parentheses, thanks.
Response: 1700 (rpm)
